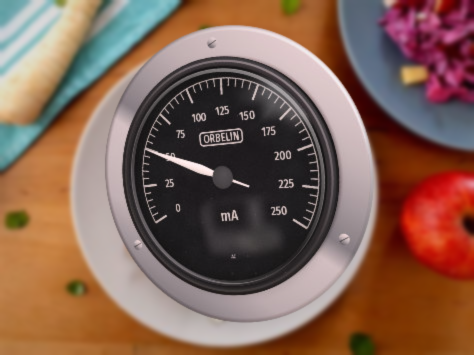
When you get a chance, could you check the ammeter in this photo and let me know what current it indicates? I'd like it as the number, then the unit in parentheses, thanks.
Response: 50 (mA)
